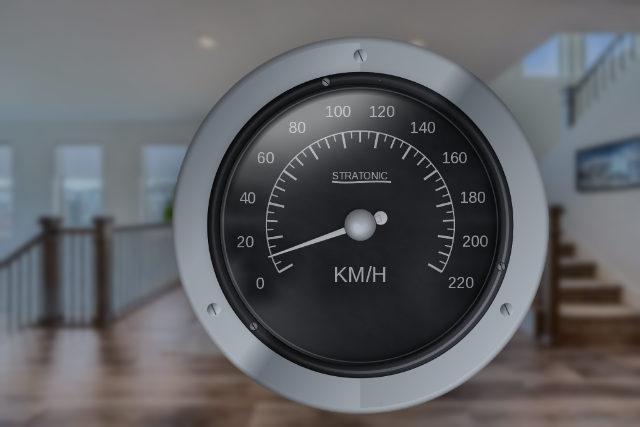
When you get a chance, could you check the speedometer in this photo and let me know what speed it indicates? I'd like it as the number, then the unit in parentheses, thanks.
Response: 10 (km/h)
